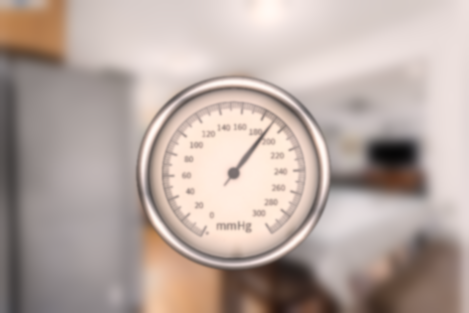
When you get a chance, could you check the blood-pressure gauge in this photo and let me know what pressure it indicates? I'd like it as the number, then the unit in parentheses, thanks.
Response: 190 (mmHg)
